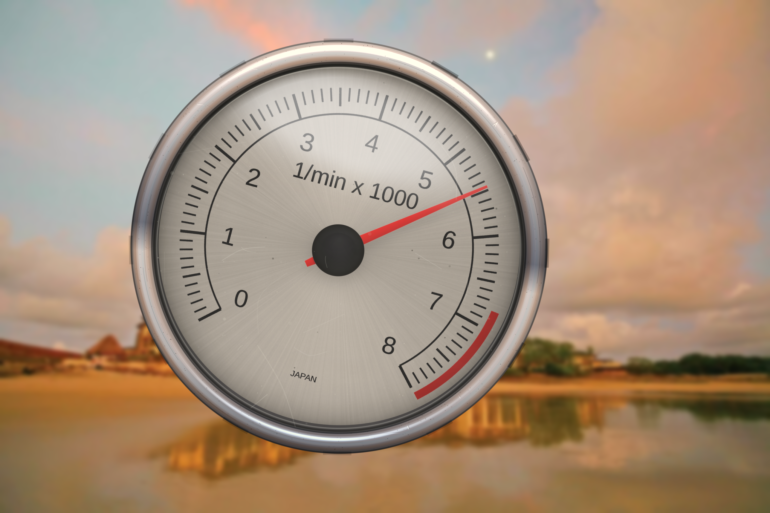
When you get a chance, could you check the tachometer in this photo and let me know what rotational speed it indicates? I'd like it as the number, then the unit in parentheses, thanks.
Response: 5450 (rpm)
